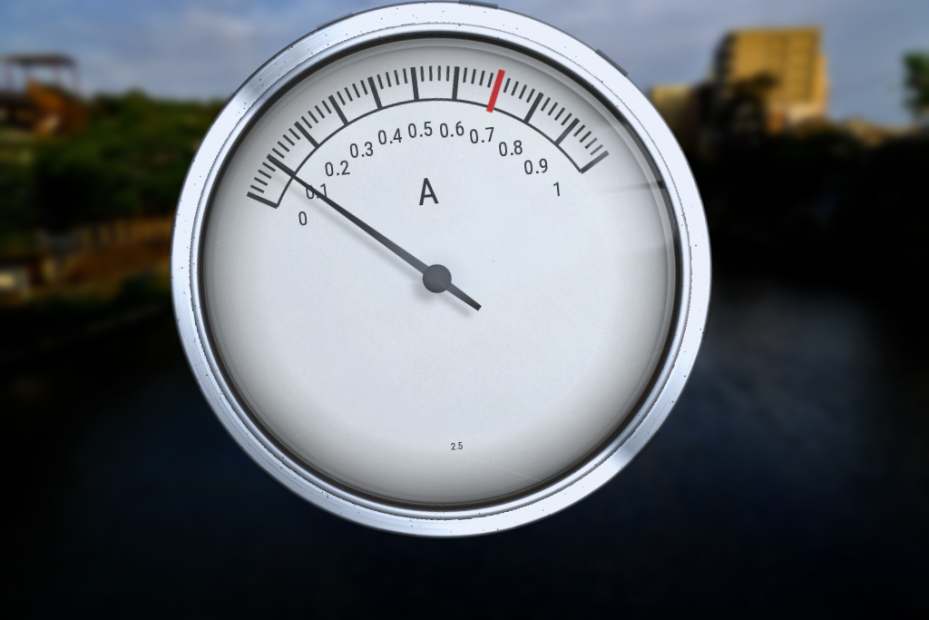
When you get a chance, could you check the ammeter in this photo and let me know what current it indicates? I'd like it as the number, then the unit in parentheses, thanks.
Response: 0.1 (A)
